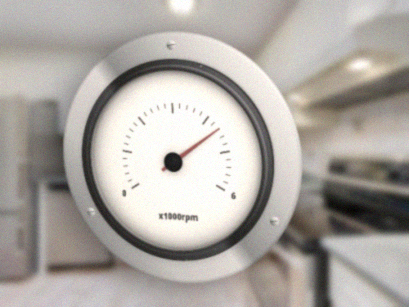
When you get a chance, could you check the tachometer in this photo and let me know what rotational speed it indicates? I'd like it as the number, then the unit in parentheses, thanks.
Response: 4400 (rpm)
